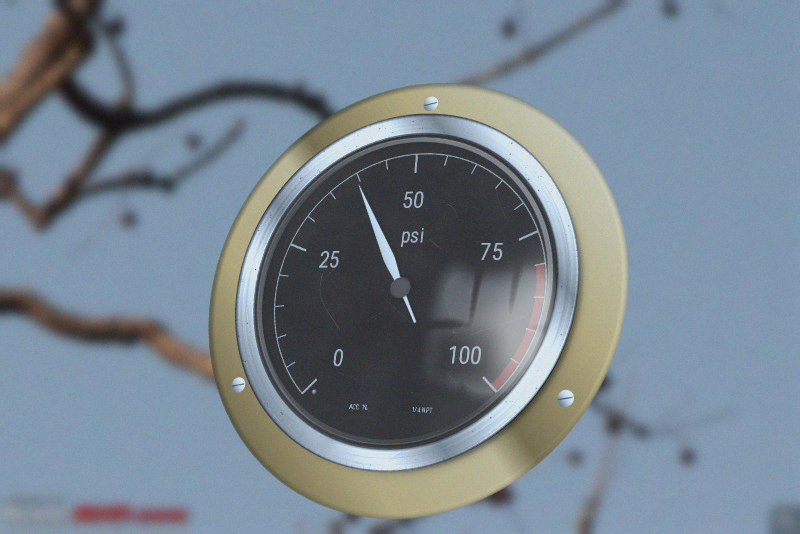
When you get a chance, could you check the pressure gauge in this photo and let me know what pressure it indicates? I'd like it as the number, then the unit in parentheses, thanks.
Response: 40 (psi)
